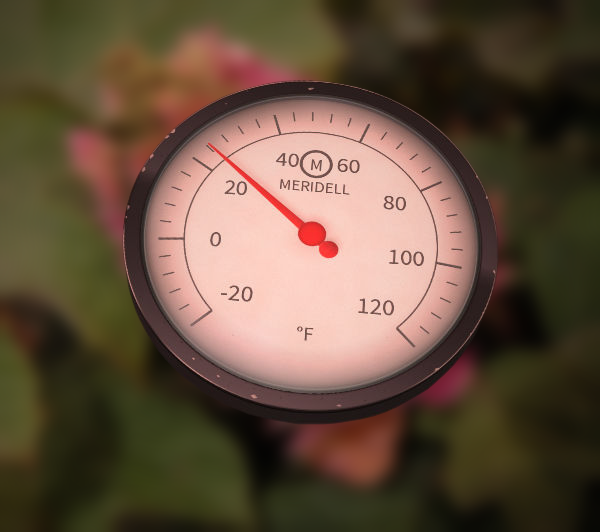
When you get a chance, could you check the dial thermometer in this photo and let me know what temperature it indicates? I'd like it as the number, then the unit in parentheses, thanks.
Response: 24 (°F)
